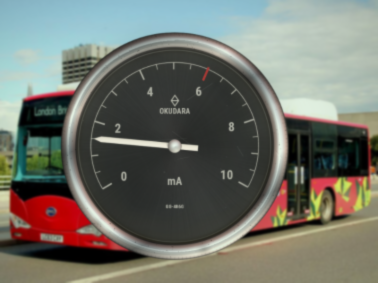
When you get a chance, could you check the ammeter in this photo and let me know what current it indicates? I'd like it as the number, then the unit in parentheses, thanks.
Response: 1.5 (mA)
